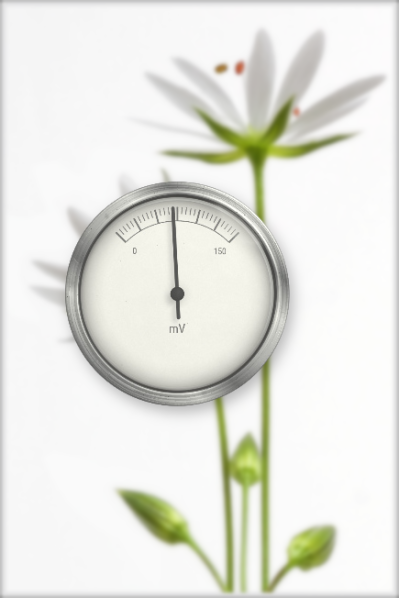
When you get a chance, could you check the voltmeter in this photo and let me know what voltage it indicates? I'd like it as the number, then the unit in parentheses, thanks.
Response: 70 (mV)
